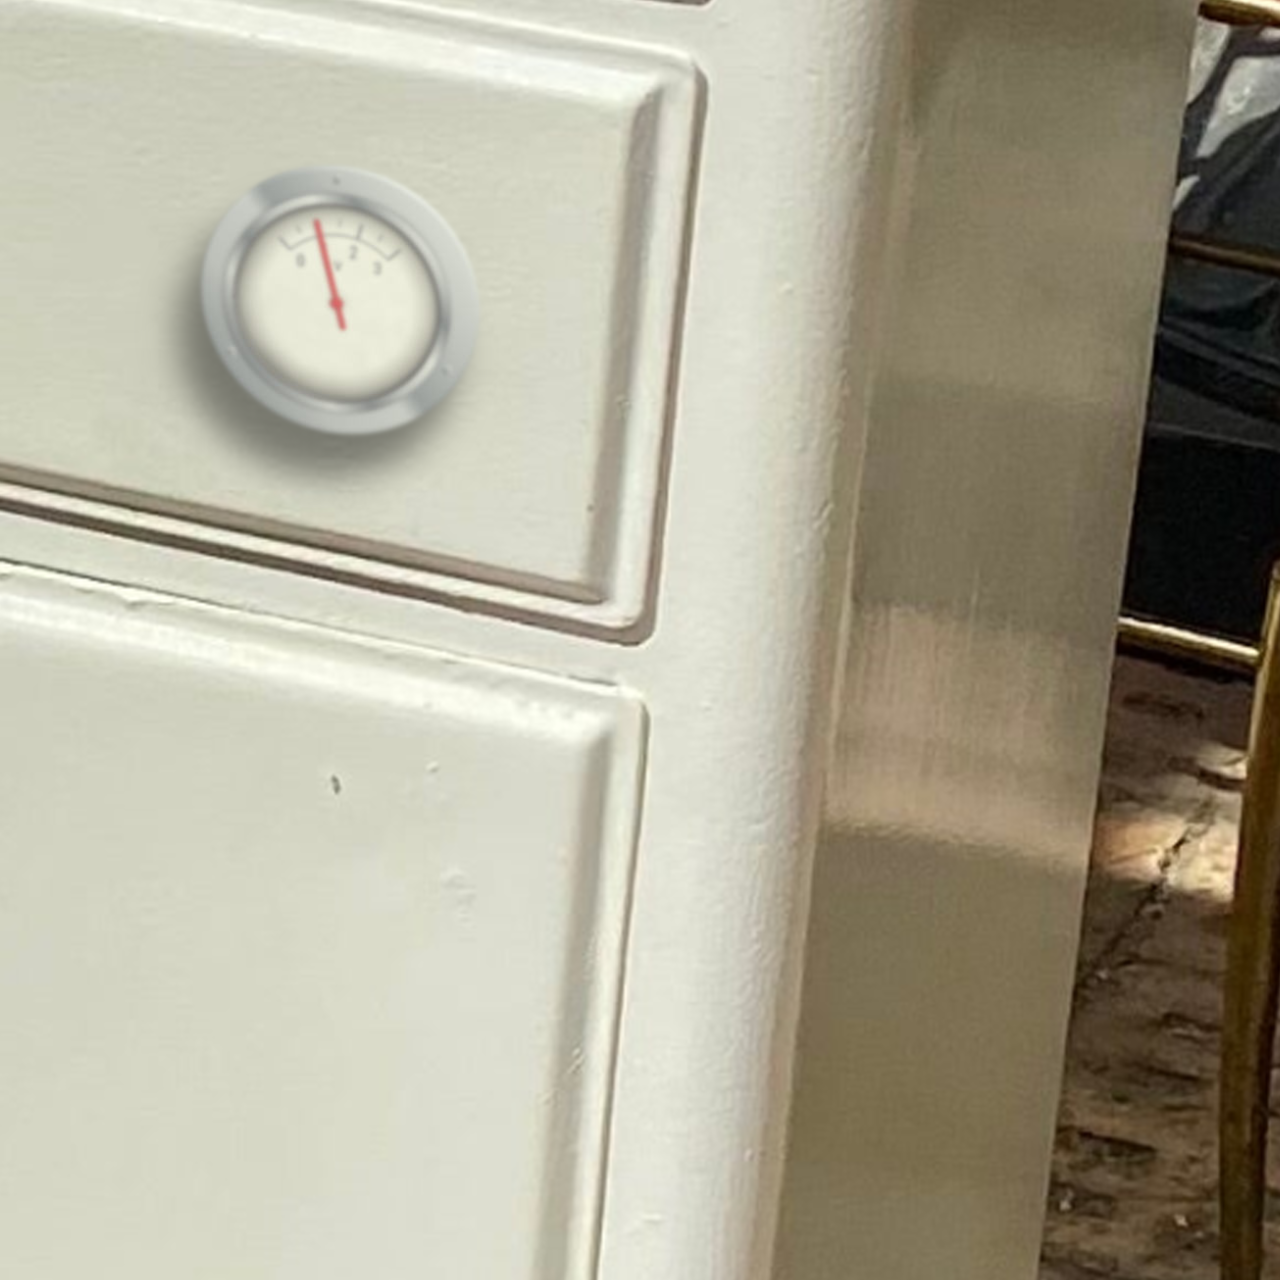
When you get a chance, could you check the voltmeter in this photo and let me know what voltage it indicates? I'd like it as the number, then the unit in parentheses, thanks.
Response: 1 (V)
